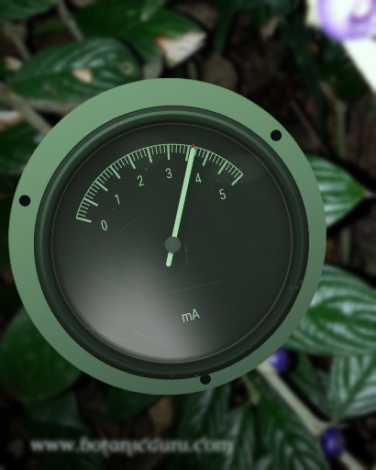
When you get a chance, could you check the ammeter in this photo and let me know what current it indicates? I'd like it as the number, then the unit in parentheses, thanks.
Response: 3.6 (mA)
